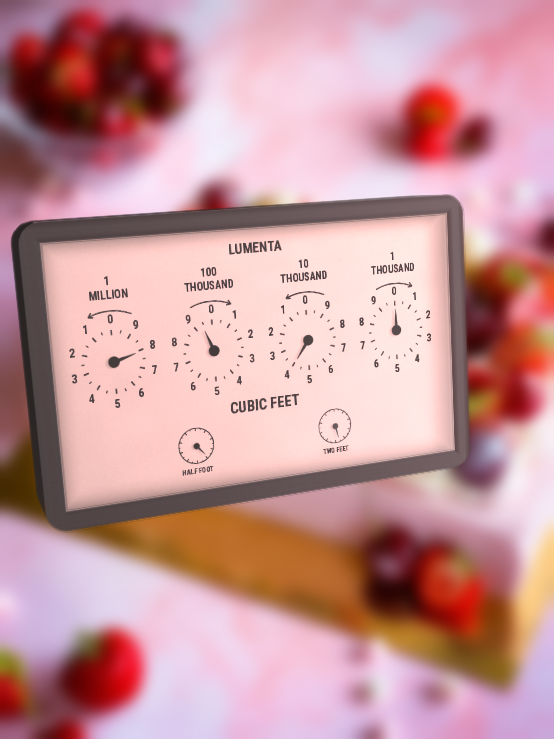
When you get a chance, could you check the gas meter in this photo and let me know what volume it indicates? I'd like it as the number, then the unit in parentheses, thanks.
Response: 794000 (ft³)
